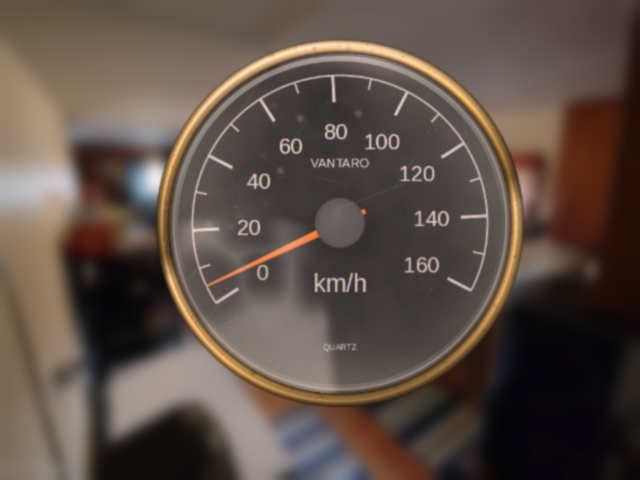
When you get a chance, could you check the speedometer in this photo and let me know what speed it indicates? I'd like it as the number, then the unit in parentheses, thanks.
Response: 5 (km/h)
